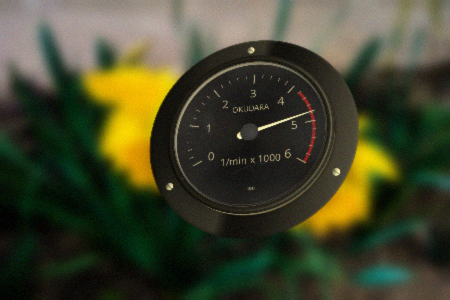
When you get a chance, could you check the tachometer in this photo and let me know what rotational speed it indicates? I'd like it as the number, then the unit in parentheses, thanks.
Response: 4800 (rpm)
